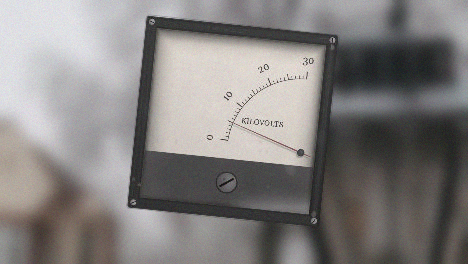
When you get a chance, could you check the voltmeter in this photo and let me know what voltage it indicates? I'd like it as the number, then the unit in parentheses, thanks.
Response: 5 (kV)
